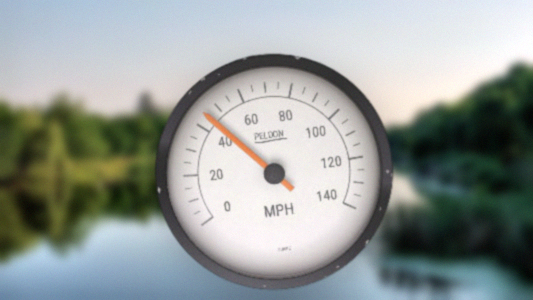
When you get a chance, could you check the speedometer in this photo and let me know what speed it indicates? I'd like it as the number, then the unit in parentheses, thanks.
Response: 45 (mph)
